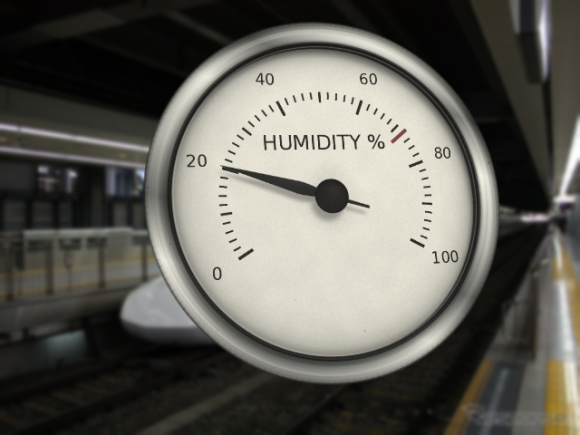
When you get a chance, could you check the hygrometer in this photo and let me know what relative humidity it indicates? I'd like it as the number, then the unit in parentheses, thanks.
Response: 20 (%)
